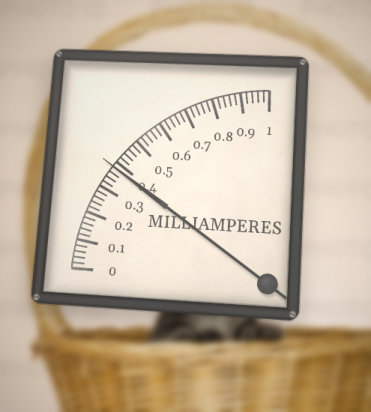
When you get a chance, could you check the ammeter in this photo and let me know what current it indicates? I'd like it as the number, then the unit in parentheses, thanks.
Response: 0.38 (mA)
